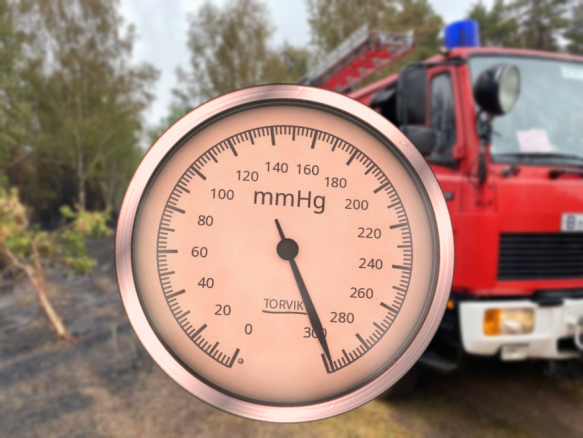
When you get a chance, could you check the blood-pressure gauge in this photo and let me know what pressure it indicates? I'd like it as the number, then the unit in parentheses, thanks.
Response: 298 (mmHg)
